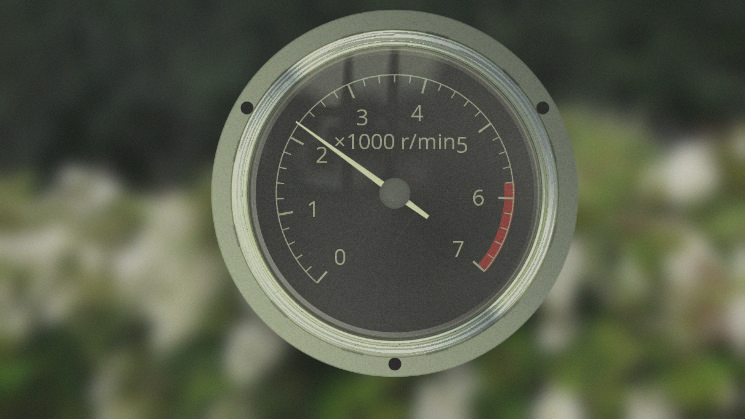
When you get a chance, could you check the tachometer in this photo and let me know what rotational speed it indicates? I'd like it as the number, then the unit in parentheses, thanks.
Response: 2200 (rpm)
